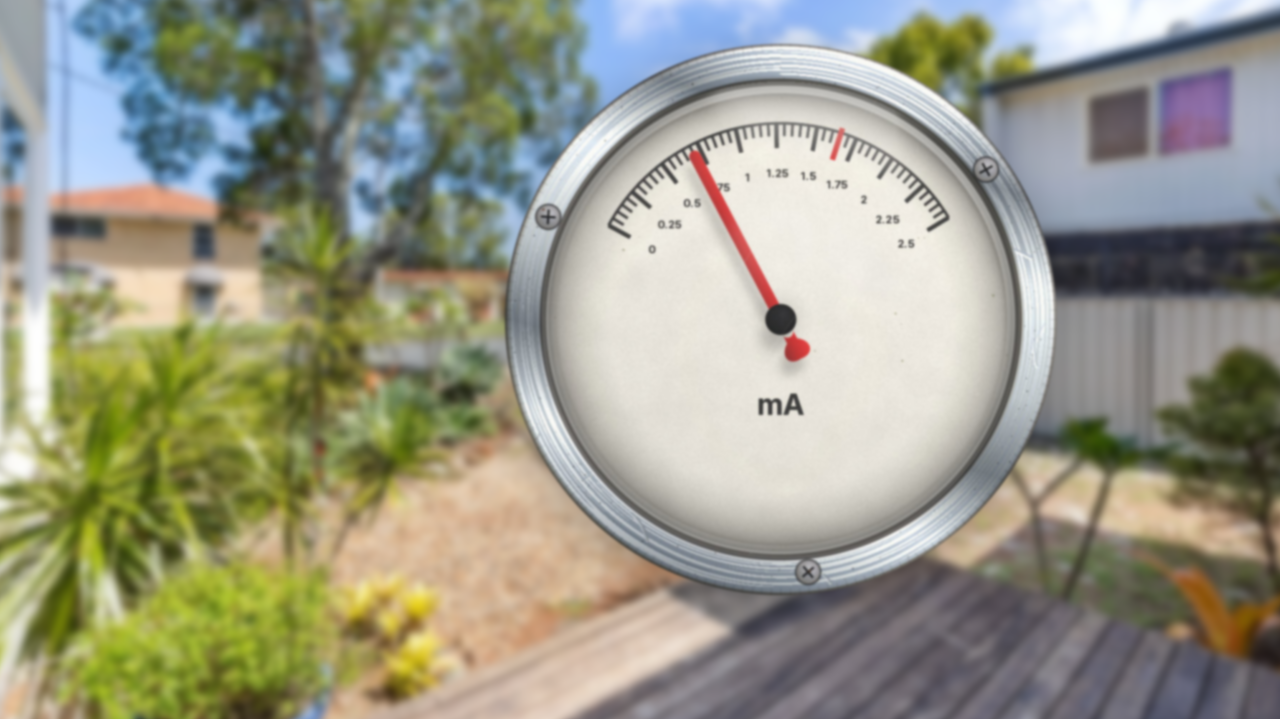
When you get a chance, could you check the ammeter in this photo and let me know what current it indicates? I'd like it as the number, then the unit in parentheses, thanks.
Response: 0.7 (mA)
